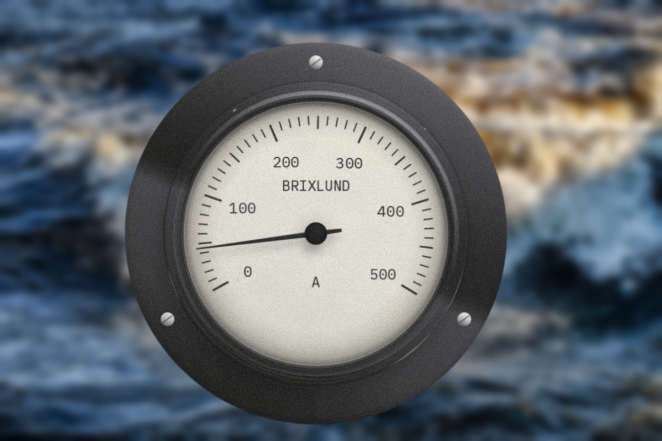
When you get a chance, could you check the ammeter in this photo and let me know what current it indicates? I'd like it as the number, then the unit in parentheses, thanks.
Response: 45 (A)
